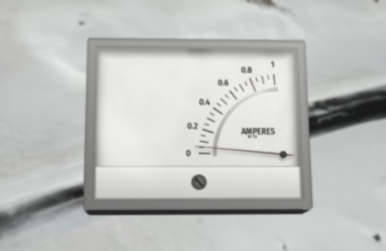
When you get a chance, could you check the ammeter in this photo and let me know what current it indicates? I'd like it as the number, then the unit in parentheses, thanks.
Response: 0.05 (A)
